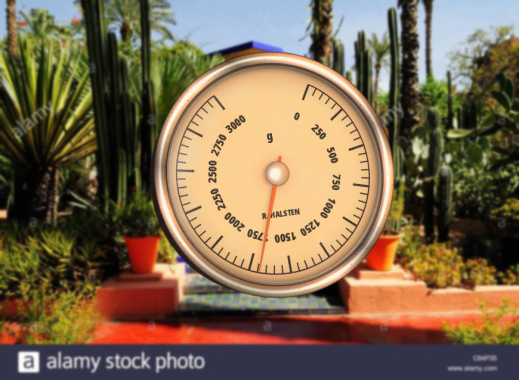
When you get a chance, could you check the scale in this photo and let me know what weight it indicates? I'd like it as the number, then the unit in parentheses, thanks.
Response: 1700 (g)
